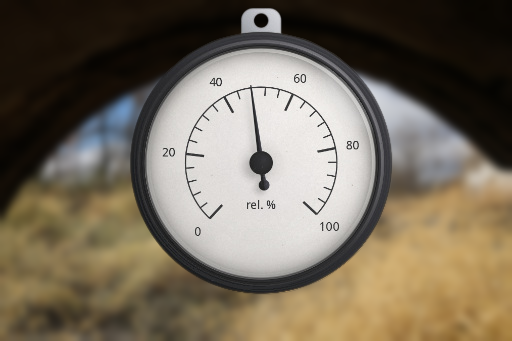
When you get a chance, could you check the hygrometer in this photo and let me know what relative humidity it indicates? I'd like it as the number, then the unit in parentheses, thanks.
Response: 48 (%)
